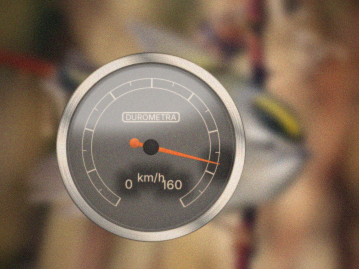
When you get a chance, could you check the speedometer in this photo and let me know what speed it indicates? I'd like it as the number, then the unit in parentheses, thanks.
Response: 135 (km/h)
